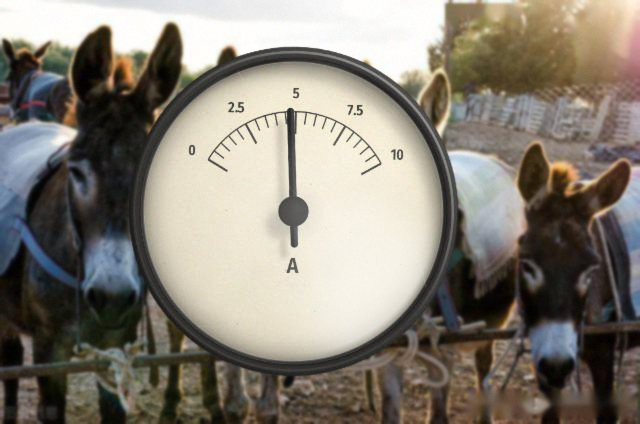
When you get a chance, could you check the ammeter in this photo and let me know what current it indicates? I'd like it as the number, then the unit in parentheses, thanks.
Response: 4.75 (A)
